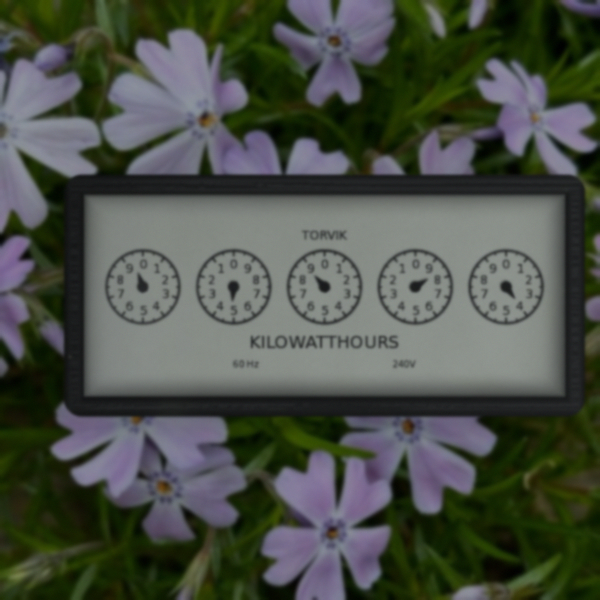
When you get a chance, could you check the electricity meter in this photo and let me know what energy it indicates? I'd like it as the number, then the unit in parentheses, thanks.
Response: 94884 (kWh)
